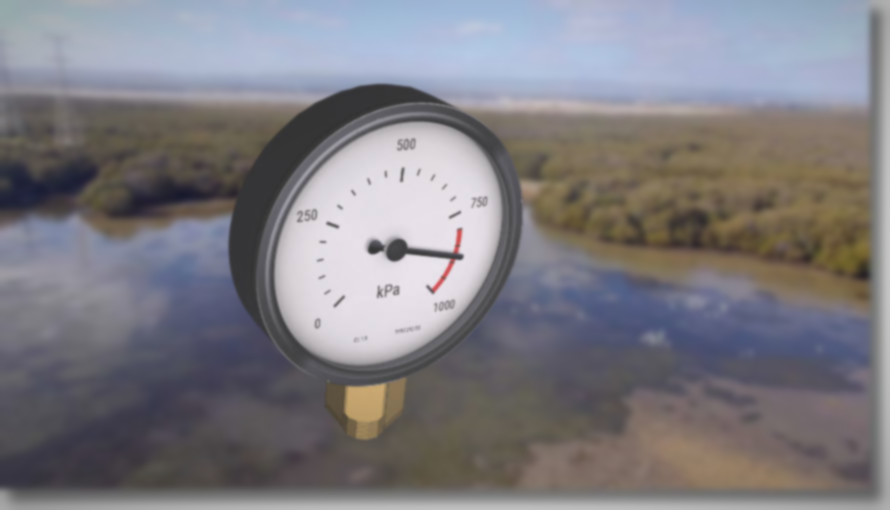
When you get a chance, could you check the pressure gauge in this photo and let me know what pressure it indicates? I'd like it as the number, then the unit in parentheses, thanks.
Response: 875 (kPa)
